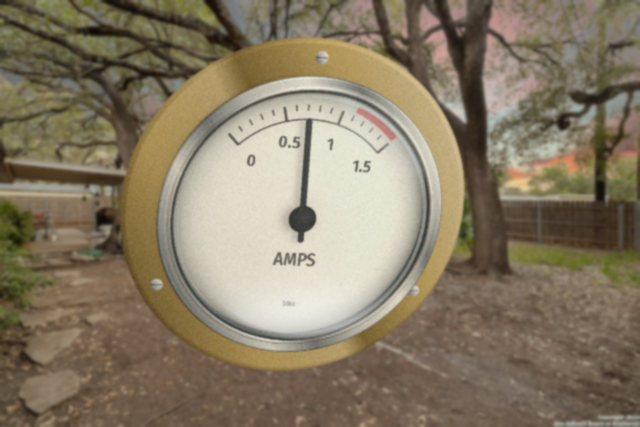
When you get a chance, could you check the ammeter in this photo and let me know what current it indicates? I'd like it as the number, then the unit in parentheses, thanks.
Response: 0.7 (A)
